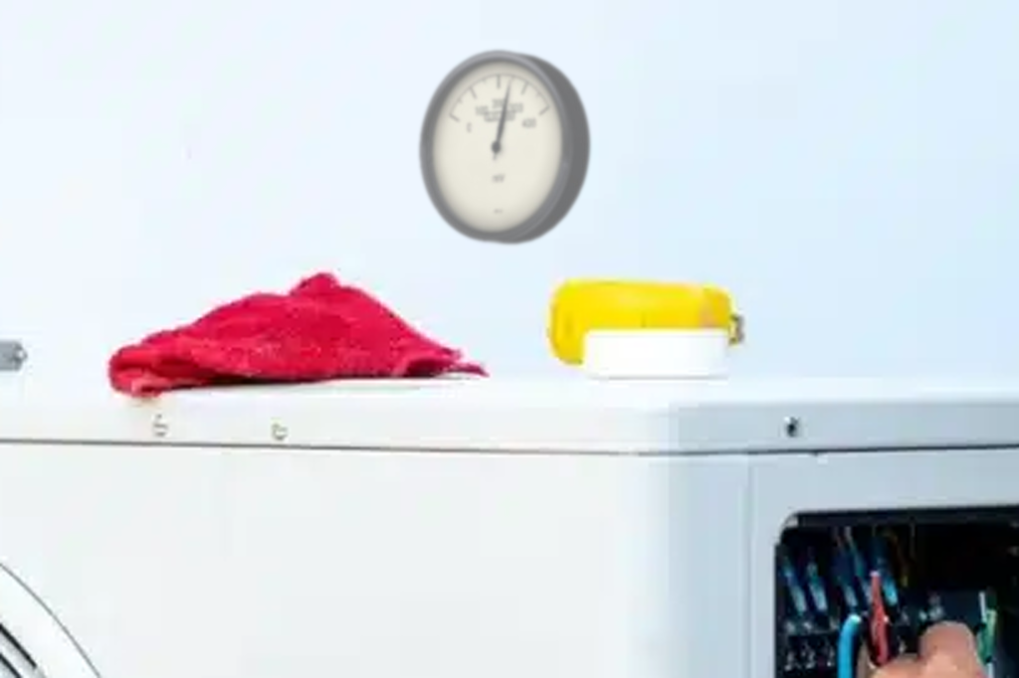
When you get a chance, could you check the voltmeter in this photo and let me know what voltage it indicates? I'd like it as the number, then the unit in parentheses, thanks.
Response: 250 (mV)
